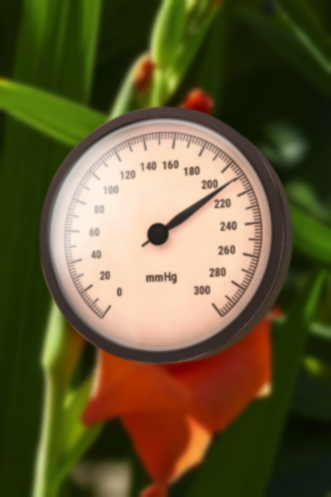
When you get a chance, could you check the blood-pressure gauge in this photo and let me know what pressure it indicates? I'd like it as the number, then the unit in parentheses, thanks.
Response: 210 (mmHg)
